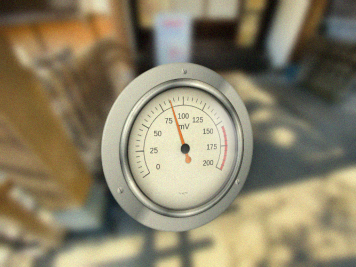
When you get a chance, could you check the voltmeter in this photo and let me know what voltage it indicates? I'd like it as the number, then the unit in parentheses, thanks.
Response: 85 (mV)
